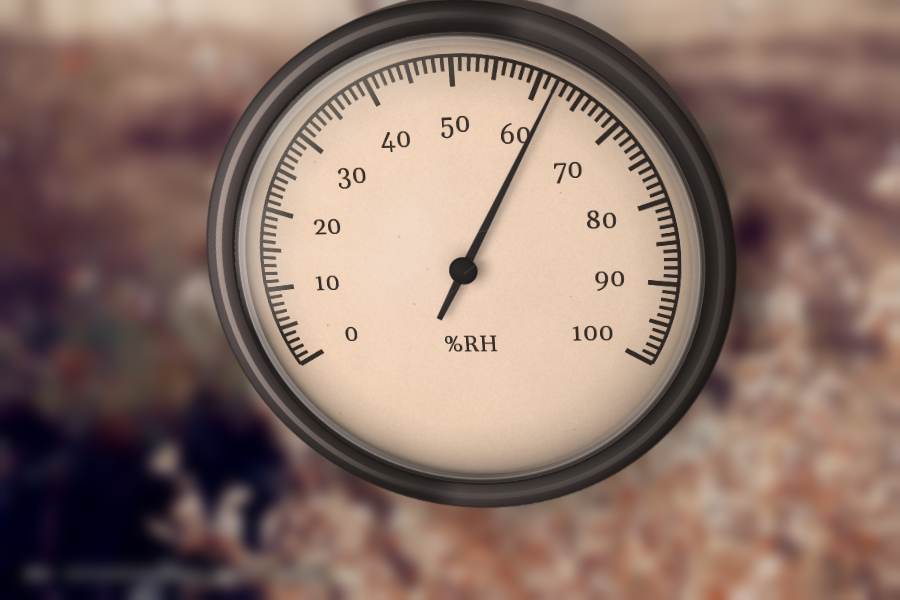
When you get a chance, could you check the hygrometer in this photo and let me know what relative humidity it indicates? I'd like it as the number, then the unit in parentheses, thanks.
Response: 62 (%)
